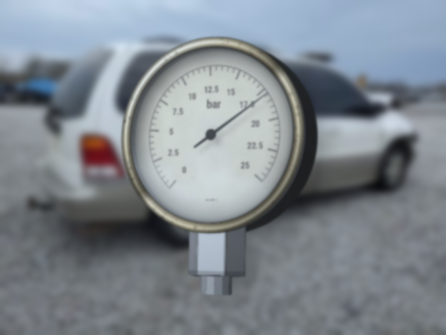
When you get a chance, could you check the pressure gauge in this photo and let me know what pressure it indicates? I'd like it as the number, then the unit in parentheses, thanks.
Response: 18 (bar)
